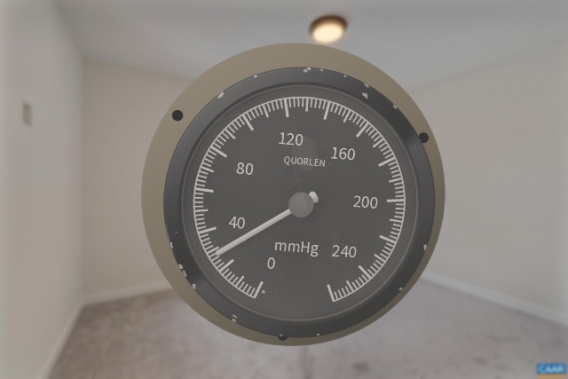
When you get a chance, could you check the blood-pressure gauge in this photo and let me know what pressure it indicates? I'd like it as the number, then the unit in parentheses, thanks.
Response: 28 (mmHg)
